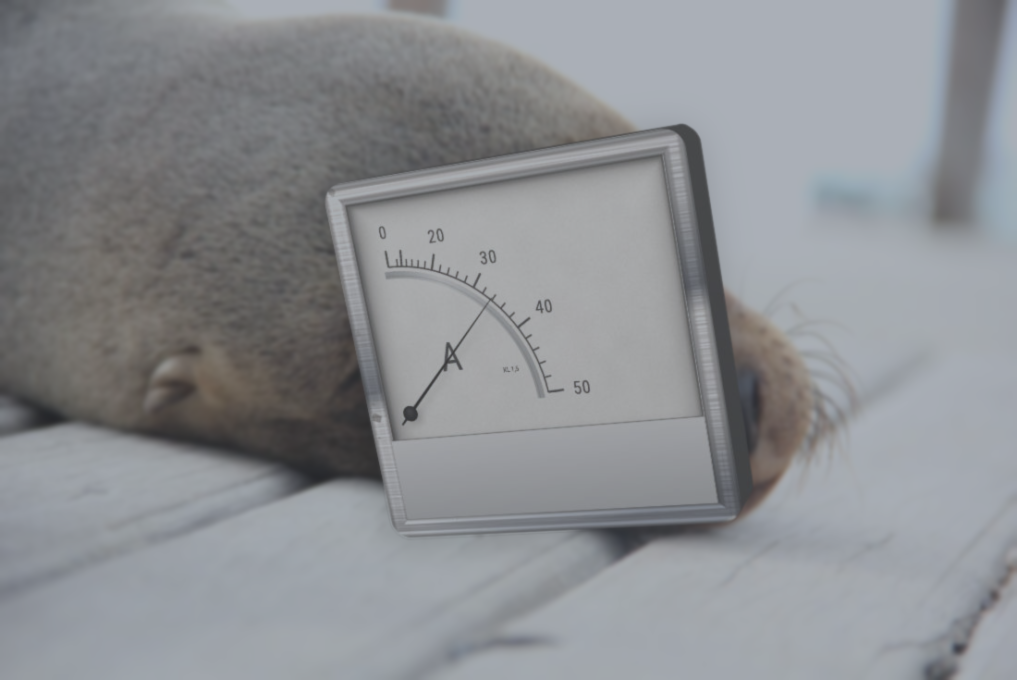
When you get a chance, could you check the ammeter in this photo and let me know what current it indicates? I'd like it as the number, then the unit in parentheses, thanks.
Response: 34 (A)
